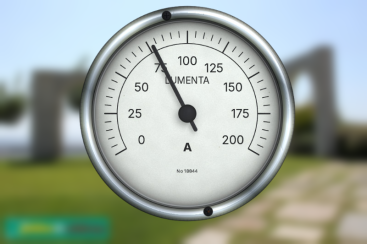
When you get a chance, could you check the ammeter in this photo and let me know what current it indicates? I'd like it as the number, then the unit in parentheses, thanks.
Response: 77.5 (A)
